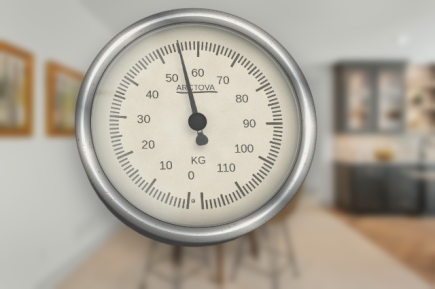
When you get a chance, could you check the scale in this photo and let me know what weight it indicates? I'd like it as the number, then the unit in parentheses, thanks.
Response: 55 (kg)
